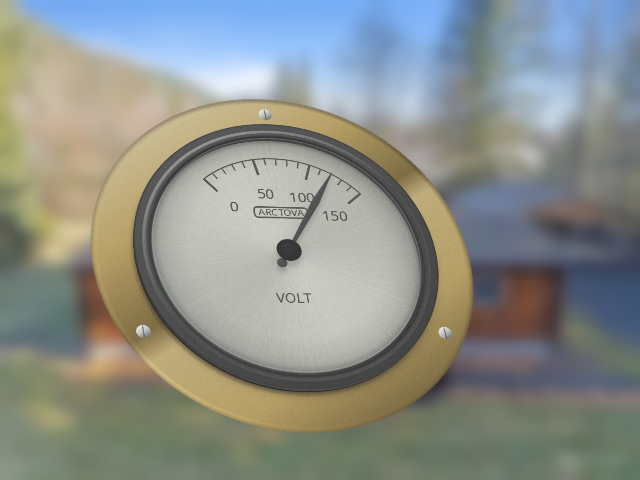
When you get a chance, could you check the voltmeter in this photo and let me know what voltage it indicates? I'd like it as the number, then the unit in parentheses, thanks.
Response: 120 (V)
